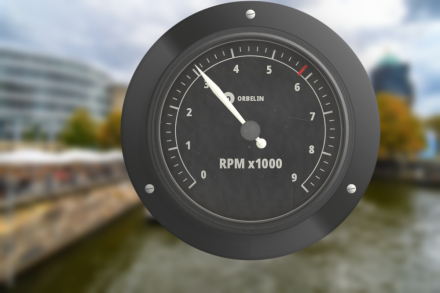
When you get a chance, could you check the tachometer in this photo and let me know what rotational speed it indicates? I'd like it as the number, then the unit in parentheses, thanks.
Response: 3100 (rpm)
